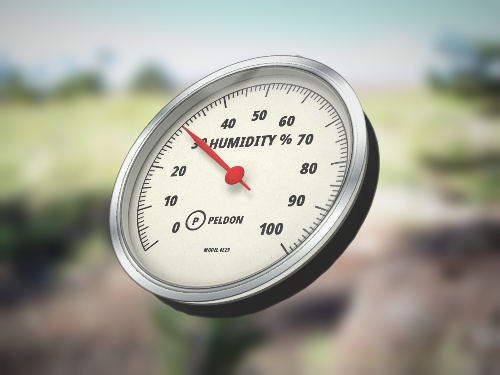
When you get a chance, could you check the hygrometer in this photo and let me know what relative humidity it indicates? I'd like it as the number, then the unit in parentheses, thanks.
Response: 30 (%)
